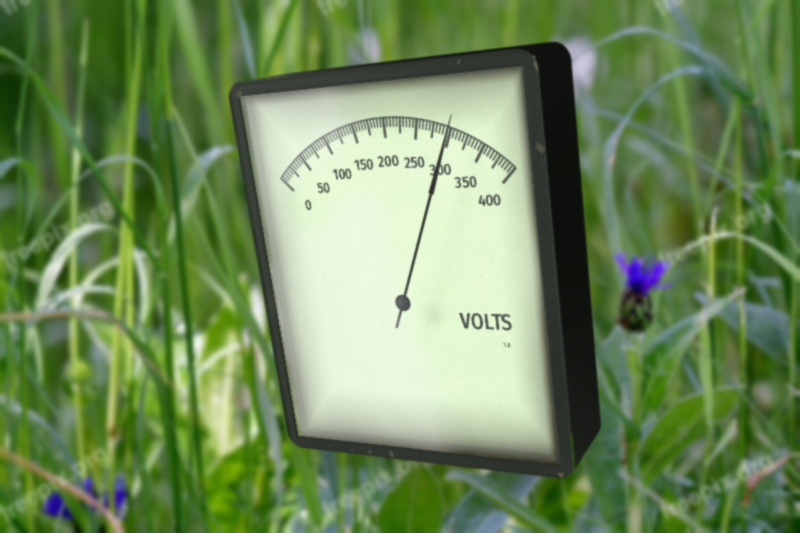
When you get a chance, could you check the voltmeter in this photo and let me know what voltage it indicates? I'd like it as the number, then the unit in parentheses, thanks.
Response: 300 (V)
